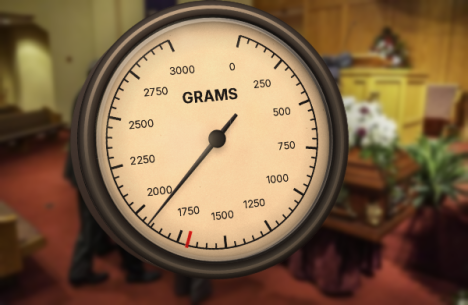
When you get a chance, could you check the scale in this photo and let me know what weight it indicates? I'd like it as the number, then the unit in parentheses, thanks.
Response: 1925 (g)
